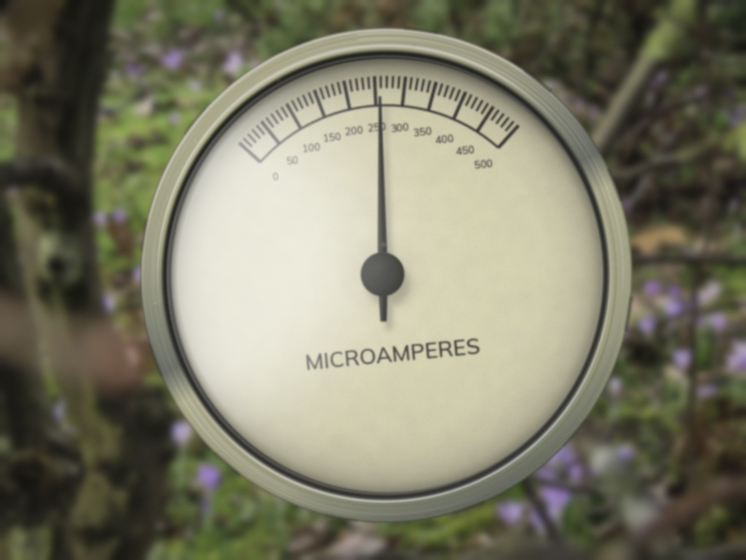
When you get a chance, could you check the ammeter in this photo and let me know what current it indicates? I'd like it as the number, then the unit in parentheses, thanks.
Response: 260 (µA)
